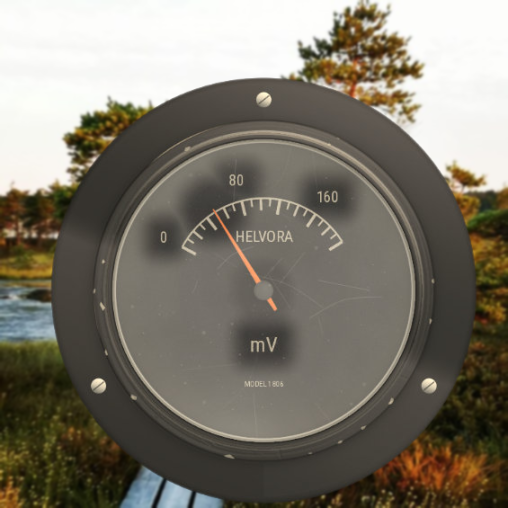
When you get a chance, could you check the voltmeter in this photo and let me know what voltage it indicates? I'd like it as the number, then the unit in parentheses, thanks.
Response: 50 (mV)
